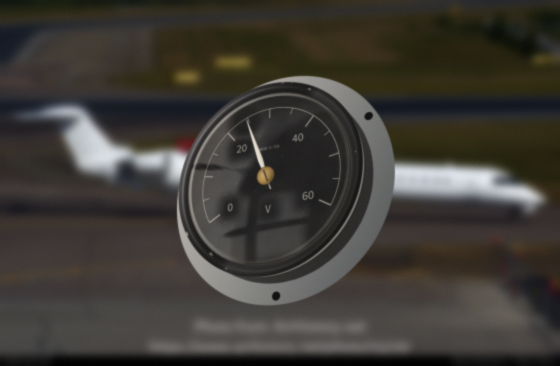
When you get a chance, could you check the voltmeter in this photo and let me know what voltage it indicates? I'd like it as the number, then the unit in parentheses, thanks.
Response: 25 (V)
